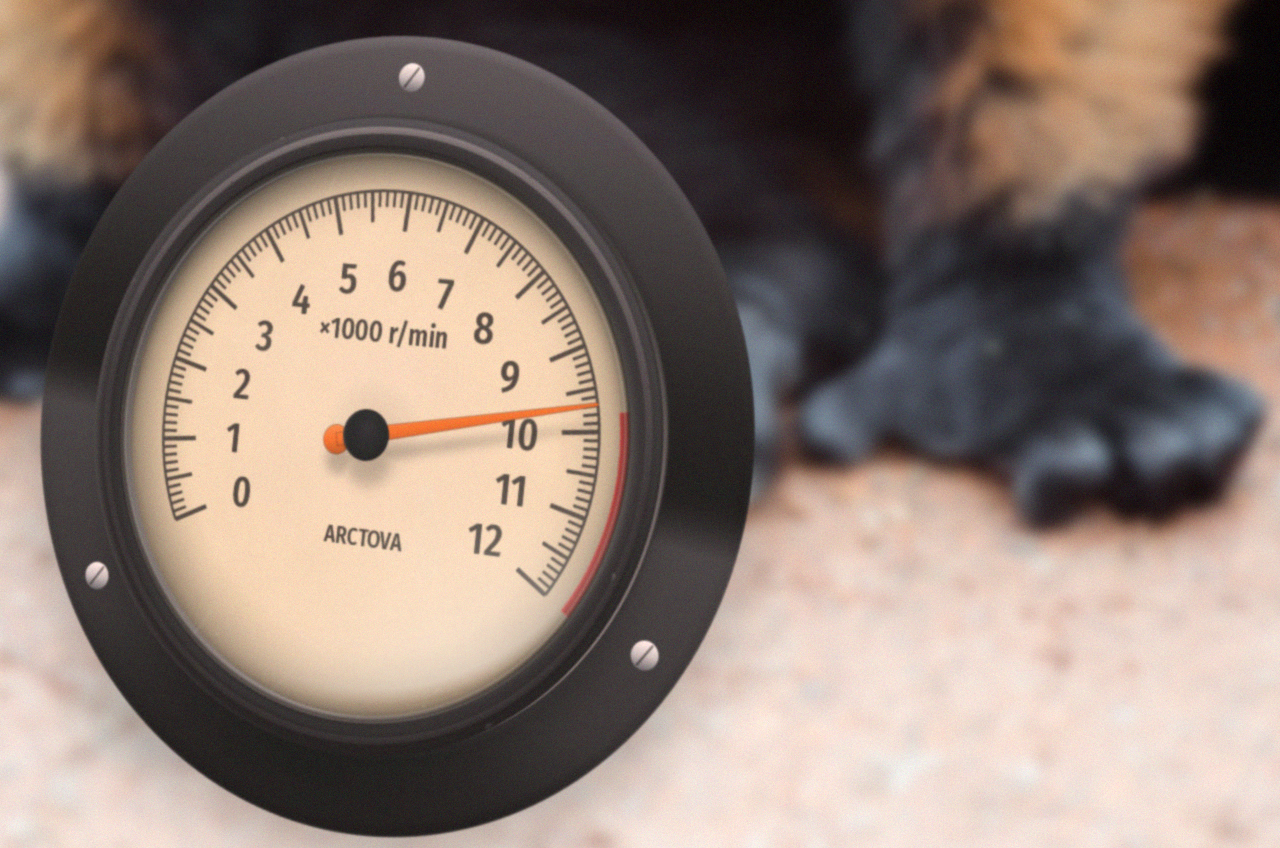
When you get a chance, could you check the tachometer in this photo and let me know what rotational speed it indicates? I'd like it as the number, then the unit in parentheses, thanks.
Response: 9700 (rpm)
